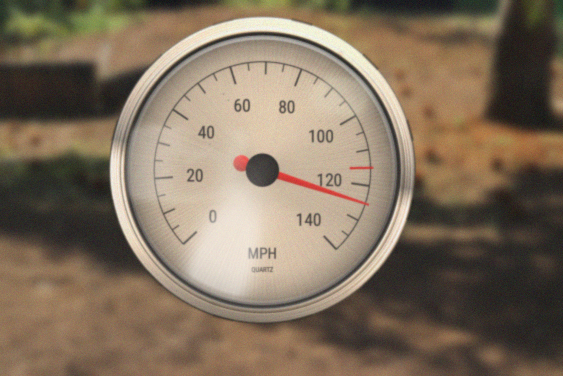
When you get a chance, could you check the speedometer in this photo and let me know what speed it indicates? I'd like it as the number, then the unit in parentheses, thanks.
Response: 125 (mph)
